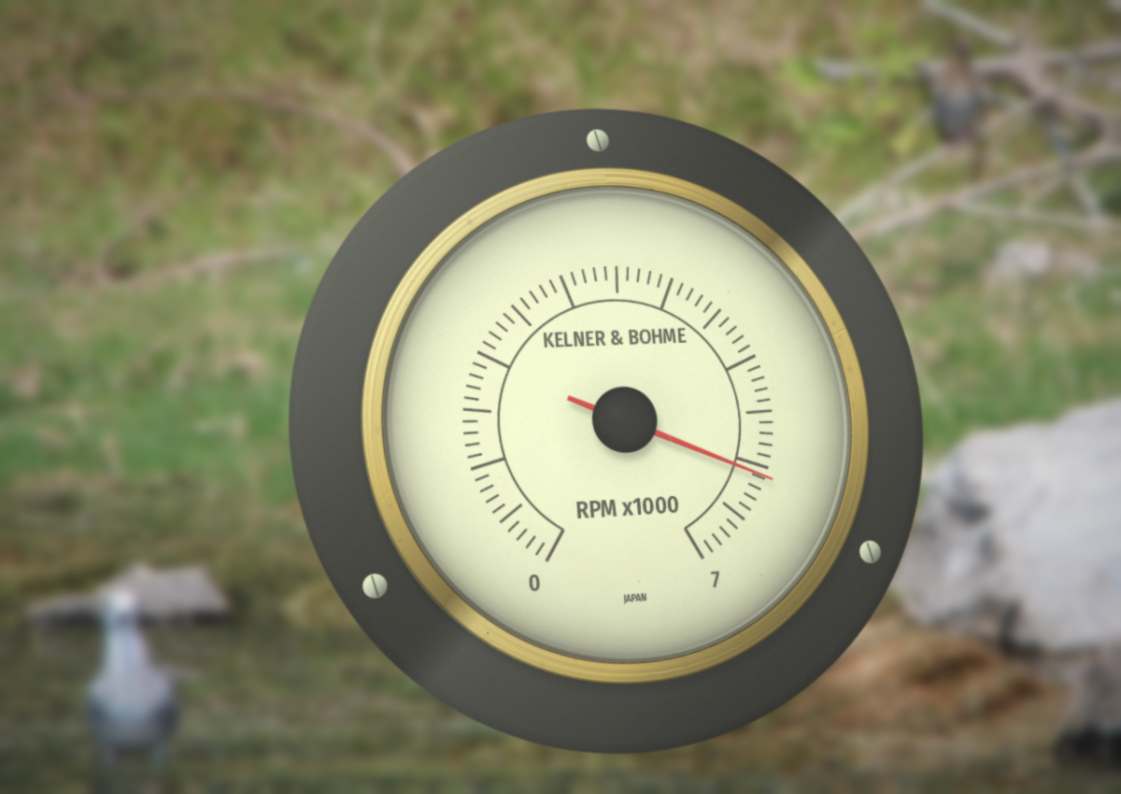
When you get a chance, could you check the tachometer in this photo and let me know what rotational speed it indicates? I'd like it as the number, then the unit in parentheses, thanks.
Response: 6100 (rpm)
